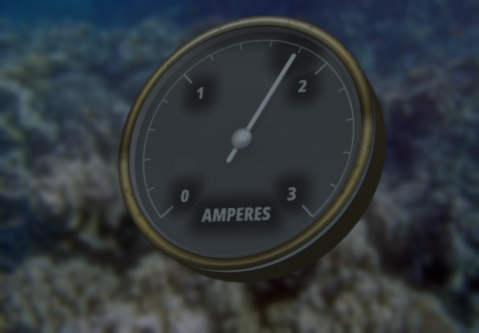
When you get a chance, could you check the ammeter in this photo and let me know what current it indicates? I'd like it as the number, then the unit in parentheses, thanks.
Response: 1.8 (A)
